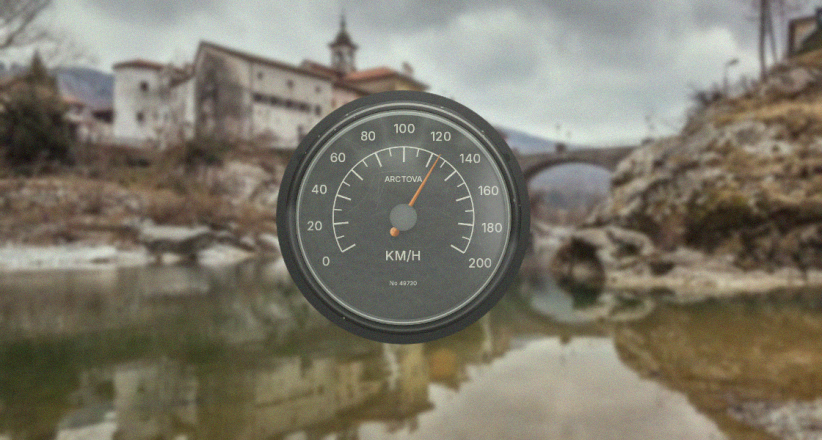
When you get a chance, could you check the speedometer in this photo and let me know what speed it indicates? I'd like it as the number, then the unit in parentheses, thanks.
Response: 125 (km/h)
